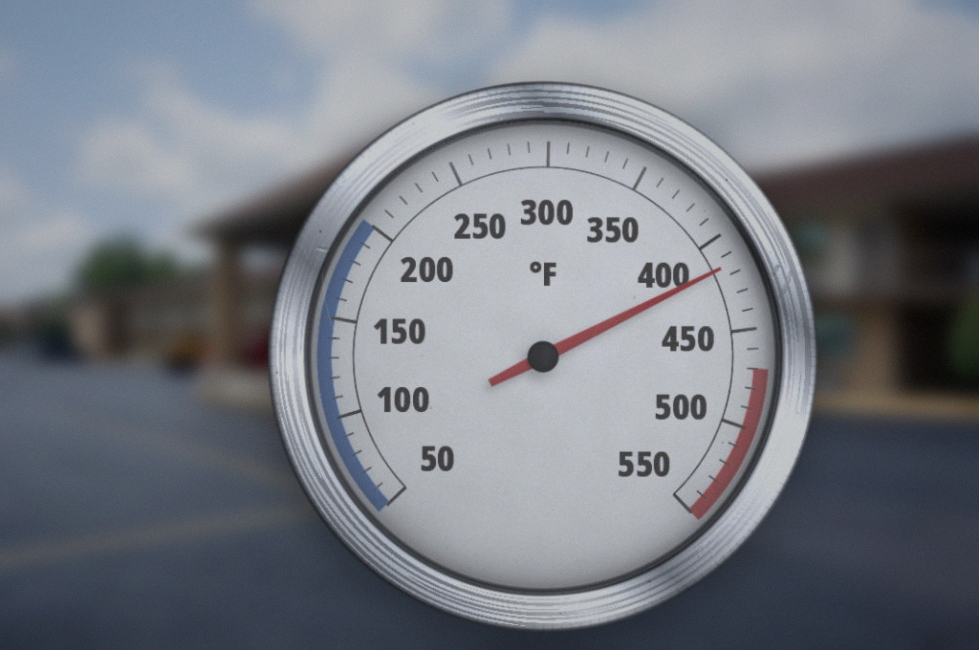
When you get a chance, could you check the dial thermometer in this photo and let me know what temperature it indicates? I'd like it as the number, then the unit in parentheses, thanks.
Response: 415 (°F)
